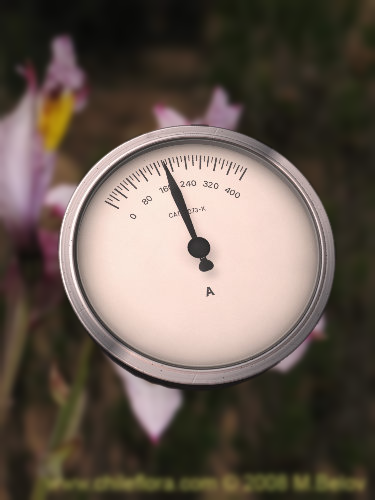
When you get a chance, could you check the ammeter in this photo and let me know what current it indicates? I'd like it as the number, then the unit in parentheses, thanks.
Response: 180 (A)
